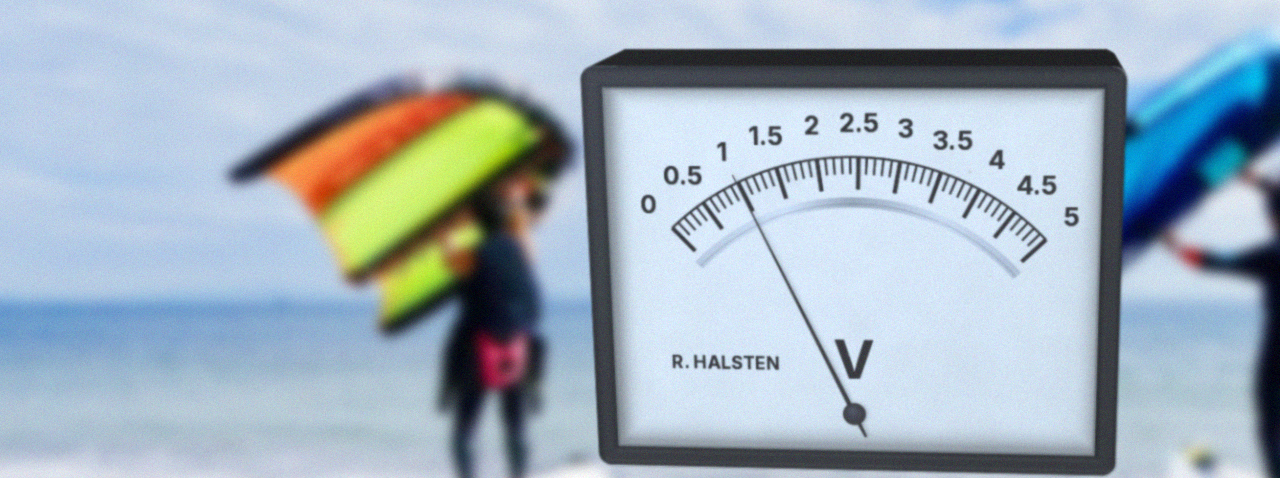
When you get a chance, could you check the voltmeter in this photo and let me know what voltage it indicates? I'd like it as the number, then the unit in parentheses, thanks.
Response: 1 (V)
